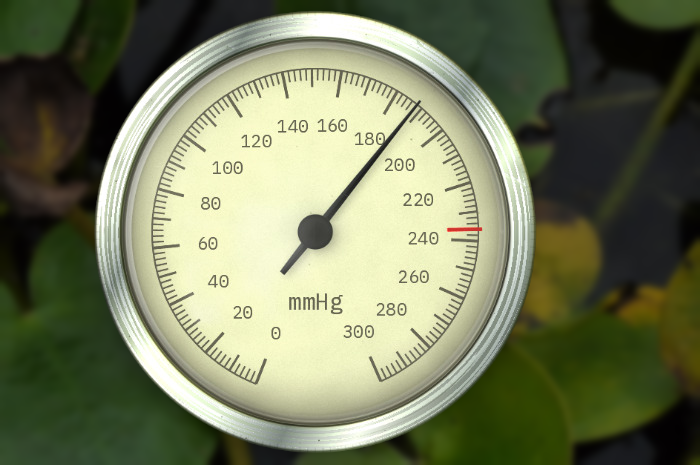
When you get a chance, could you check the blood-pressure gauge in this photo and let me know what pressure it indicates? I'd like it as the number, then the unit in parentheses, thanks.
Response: 188 (mmHg)
